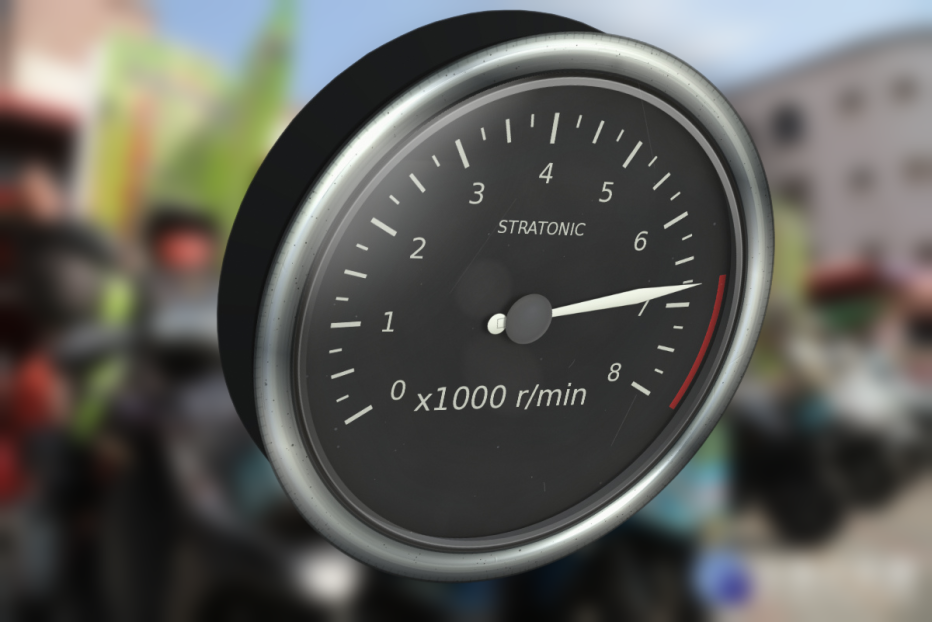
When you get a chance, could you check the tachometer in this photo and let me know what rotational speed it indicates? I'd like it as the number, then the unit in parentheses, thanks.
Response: 6750 (rpm)
